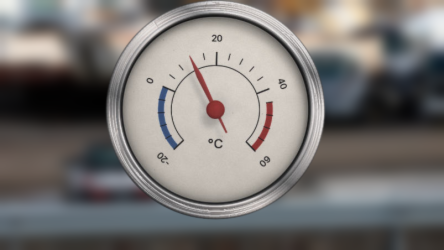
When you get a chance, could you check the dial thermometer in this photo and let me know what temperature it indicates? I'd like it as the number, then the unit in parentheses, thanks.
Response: 12 (°C)
